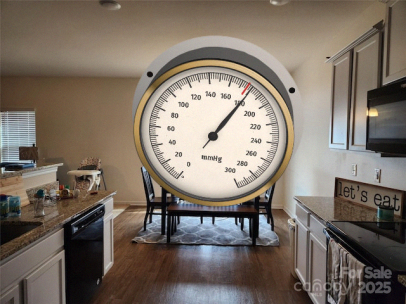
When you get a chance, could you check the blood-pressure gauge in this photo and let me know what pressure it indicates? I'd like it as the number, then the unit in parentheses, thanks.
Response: 180 (mmHg)
